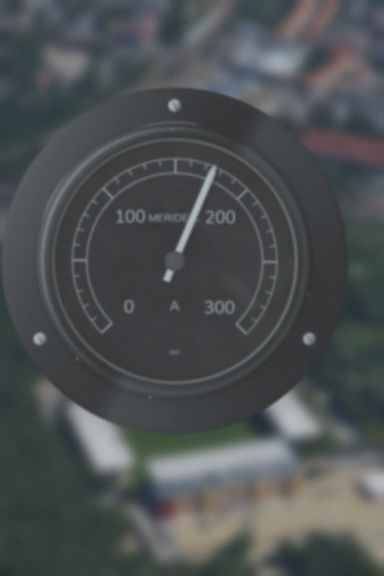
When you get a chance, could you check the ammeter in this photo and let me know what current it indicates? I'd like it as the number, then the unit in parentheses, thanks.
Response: 175 (A)
